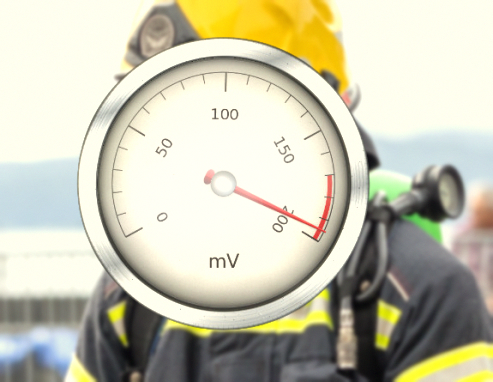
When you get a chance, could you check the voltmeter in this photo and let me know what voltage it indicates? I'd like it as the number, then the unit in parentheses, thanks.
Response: 195 (mV)
